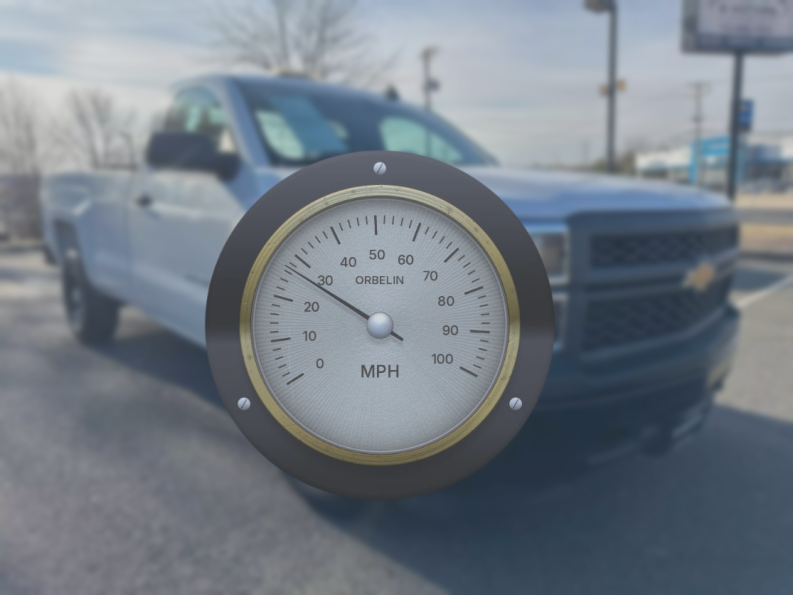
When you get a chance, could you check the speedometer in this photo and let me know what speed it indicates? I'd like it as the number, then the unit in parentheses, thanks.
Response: 27 (mph)
